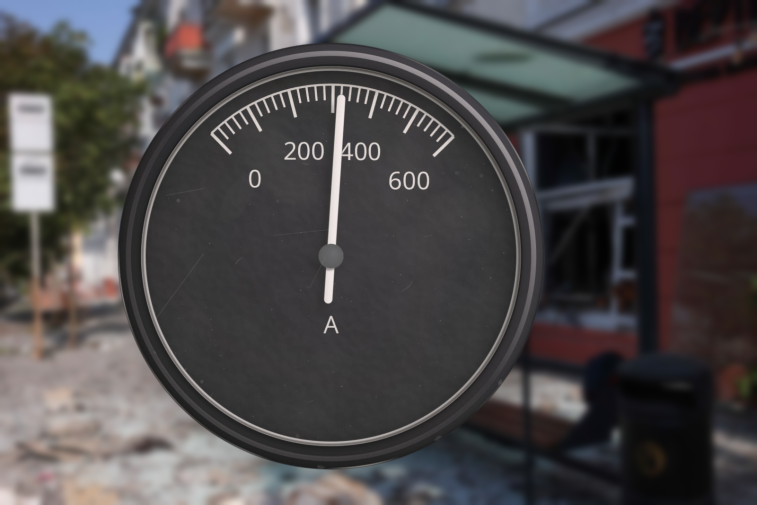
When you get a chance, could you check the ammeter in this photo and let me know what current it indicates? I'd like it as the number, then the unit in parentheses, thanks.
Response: 320 (A)
